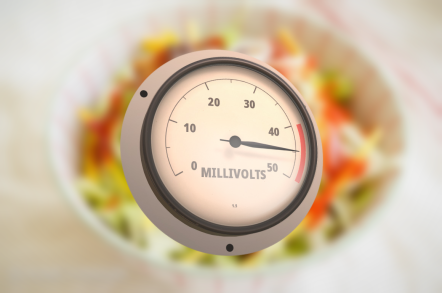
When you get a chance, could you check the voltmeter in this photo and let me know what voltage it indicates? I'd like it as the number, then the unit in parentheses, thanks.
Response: 45 (mV)
